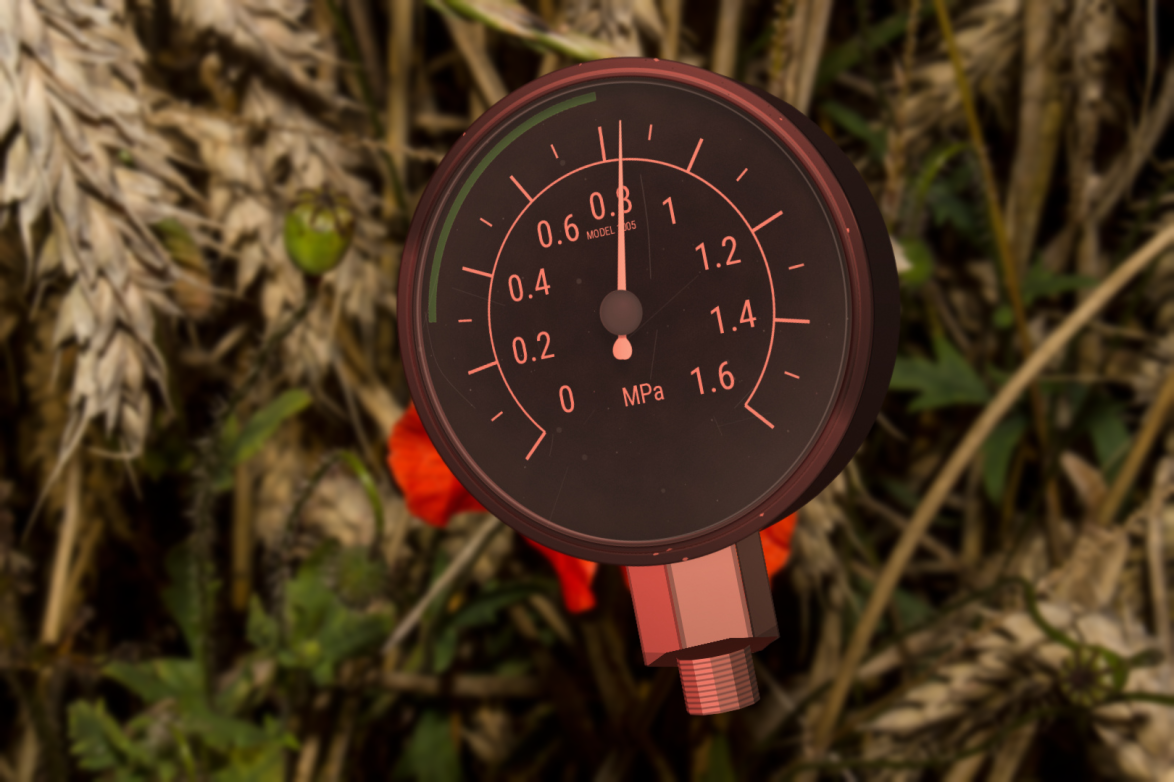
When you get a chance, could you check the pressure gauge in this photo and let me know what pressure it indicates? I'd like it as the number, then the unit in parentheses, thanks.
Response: 0.85 (MPa)
